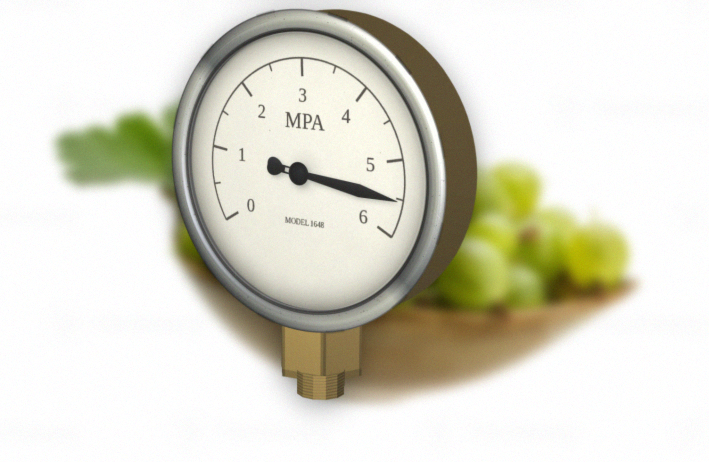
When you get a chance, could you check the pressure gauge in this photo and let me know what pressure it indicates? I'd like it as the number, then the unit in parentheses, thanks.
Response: 5.5 (MPa)
